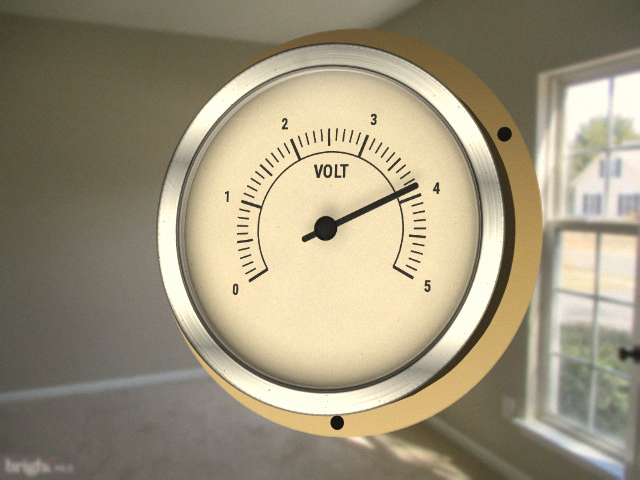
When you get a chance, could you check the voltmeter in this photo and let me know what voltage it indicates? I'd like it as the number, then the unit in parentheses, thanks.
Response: 3.9 (V)
